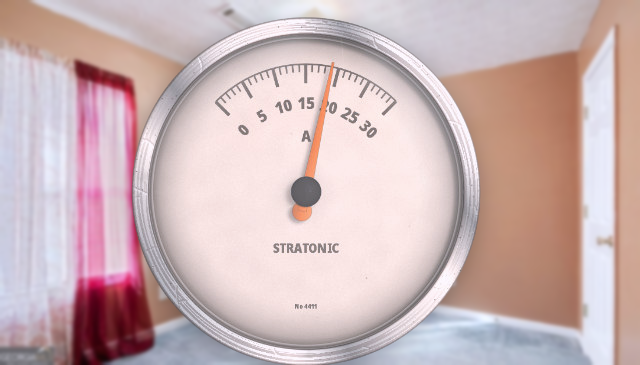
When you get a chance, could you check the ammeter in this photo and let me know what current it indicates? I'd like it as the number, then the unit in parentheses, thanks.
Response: 19 (A)
